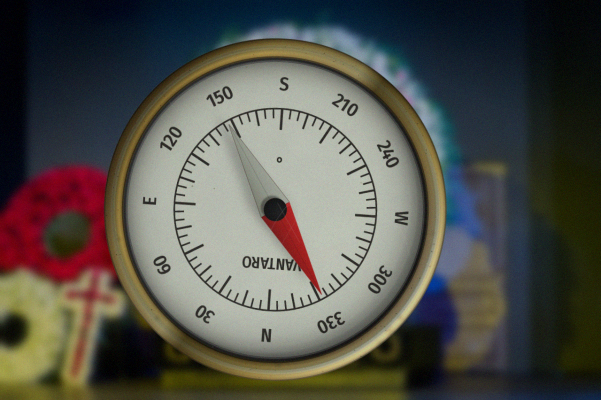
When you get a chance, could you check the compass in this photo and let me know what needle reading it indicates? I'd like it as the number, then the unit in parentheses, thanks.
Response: 327.5 (°)
